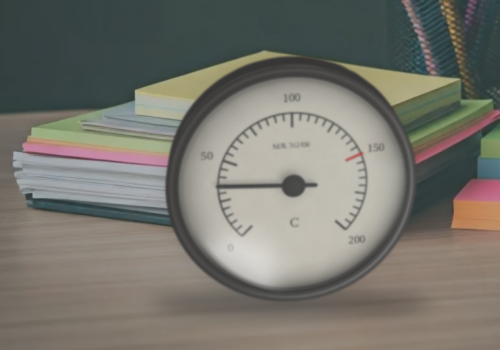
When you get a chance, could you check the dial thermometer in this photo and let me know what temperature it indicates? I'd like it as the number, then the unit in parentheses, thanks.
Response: 35 (°C)
